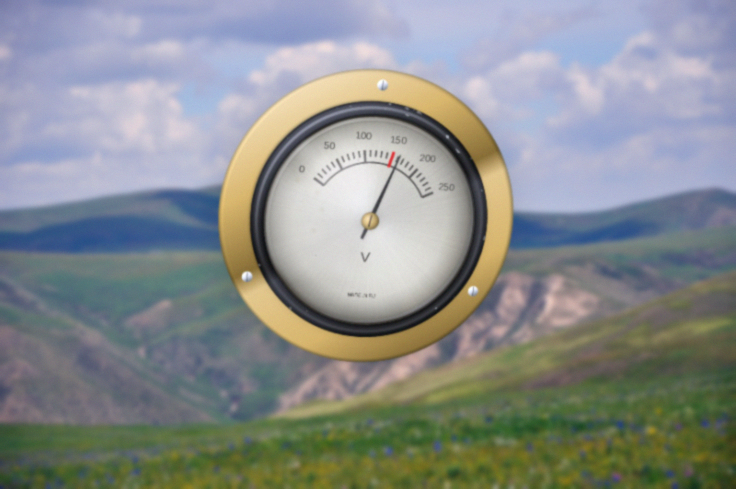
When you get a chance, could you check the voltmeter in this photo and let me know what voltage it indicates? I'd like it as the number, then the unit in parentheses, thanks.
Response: 160 (V)
